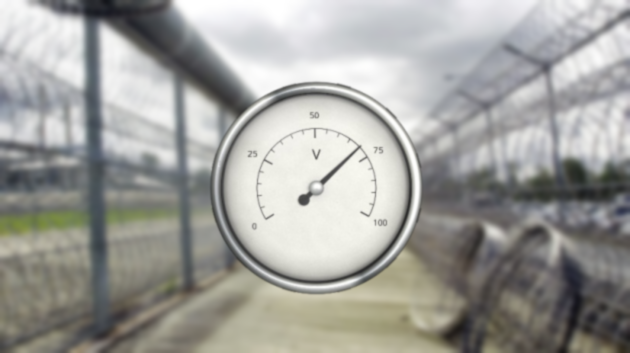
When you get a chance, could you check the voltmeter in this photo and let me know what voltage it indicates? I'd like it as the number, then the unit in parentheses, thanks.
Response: 70 (V)
